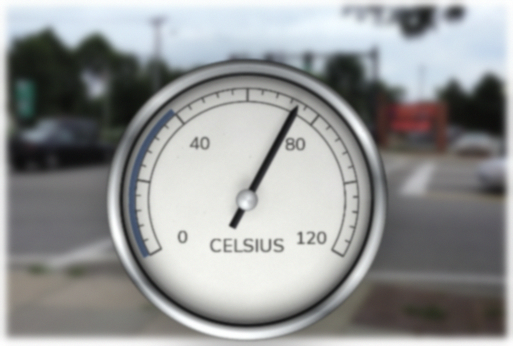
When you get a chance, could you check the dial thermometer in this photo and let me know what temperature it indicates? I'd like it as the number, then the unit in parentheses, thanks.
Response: 74 (°C)
